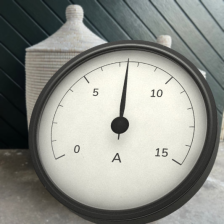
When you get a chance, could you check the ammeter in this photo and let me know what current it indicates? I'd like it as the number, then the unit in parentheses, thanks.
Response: 7.5 (A)
